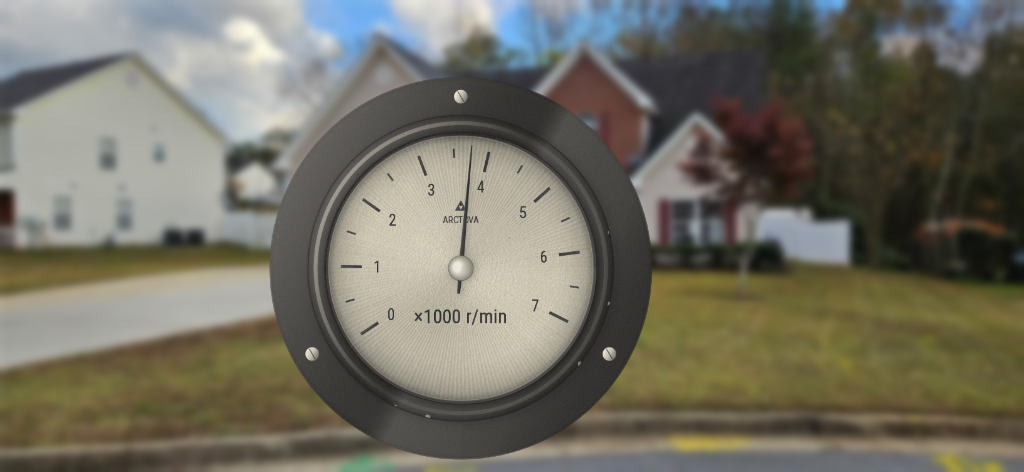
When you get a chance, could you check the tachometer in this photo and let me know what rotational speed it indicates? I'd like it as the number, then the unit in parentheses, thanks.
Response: 3750 (rpm)
